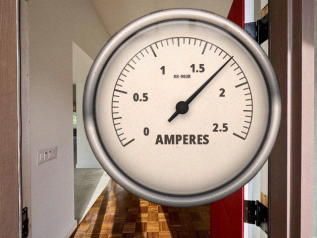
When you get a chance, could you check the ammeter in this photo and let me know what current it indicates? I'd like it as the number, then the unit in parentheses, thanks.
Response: 1.75 (A)
